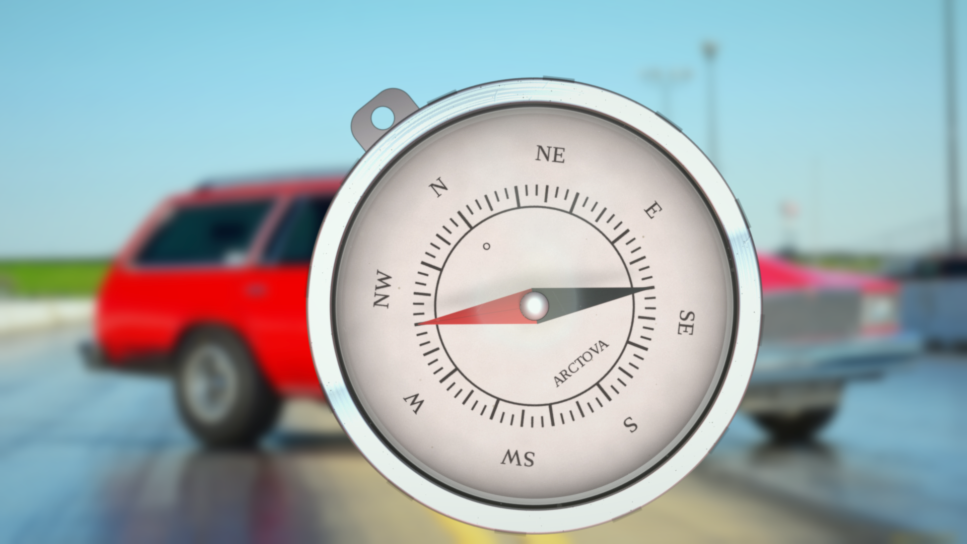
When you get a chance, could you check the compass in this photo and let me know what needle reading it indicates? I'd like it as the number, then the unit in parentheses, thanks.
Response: 300 (°)
